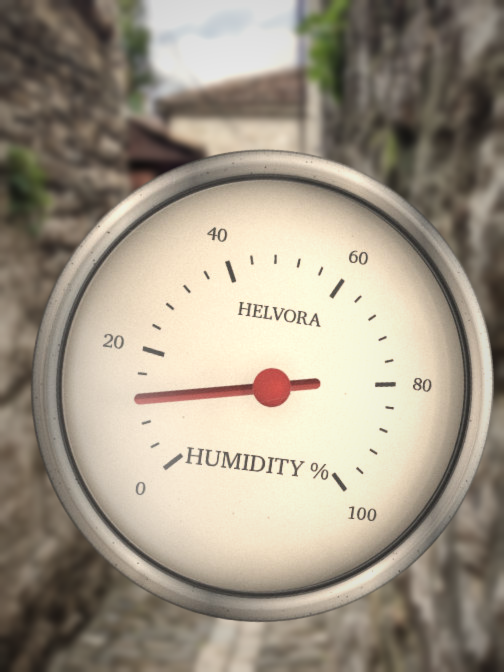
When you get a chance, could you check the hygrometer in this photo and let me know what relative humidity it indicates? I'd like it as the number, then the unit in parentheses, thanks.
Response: 12 (%)
